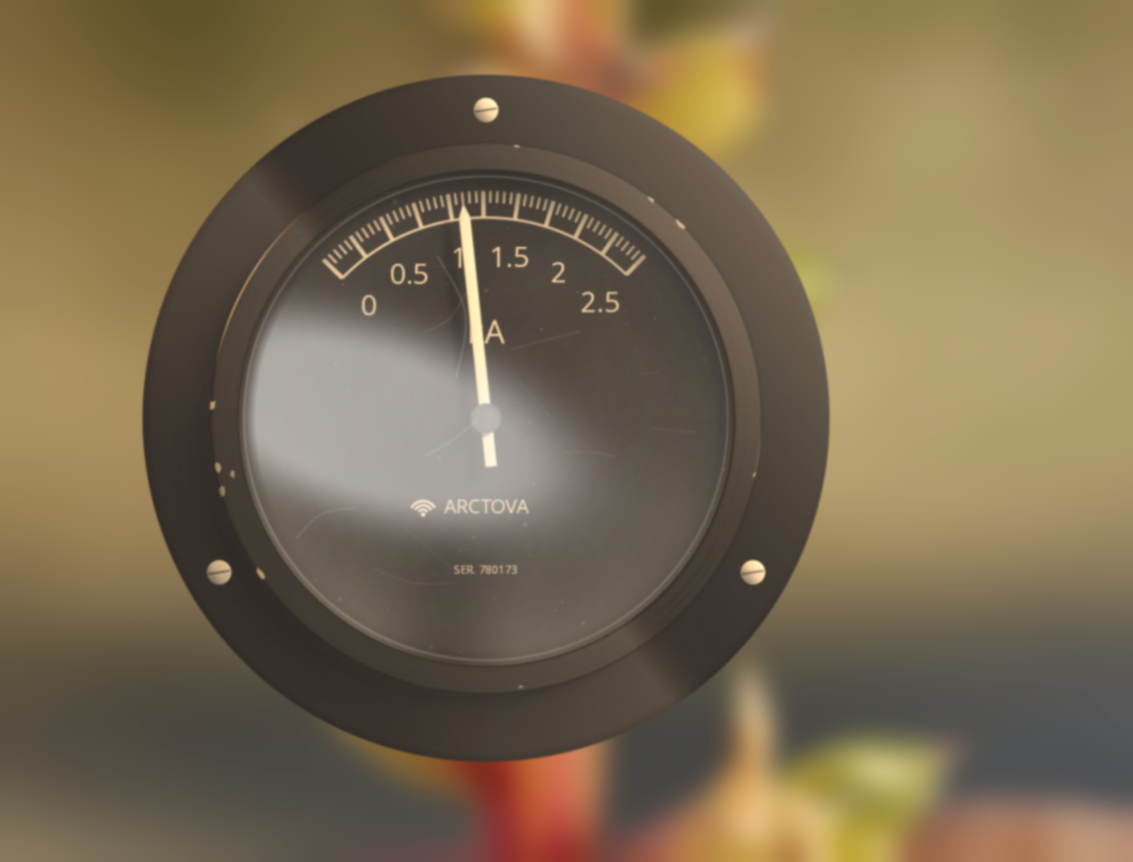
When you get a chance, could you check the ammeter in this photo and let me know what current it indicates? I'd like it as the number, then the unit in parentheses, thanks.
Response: 1.1 (kA)
